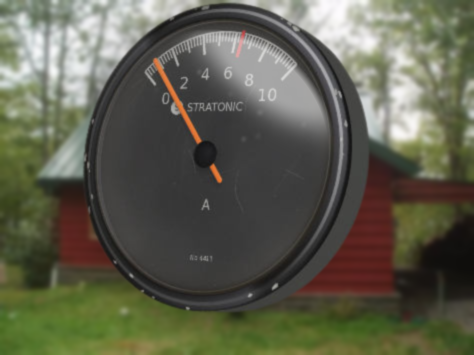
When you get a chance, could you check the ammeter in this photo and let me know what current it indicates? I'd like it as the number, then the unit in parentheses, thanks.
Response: 1 (A)
